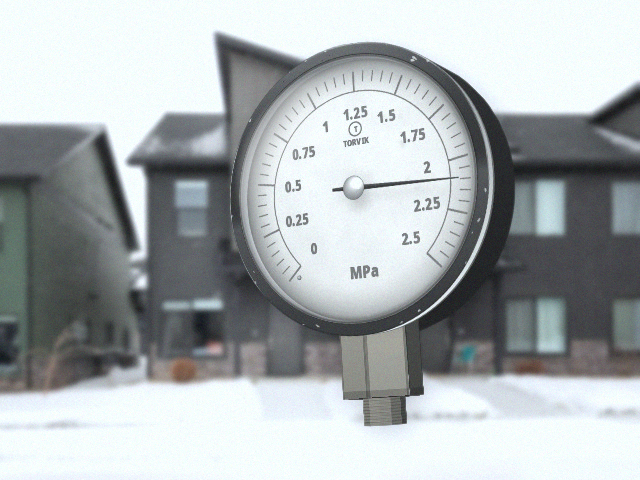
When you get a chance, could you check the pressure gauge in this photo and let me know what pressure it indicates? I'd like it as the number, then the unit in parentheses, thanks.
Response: 2.1 (MPa)
